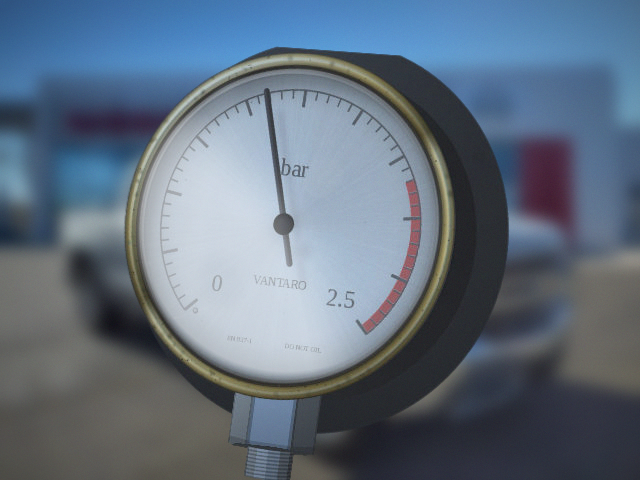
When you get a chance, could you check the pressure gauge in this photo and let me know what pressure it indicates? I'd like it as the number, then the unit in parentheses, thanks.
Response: 1.1 (bar)
